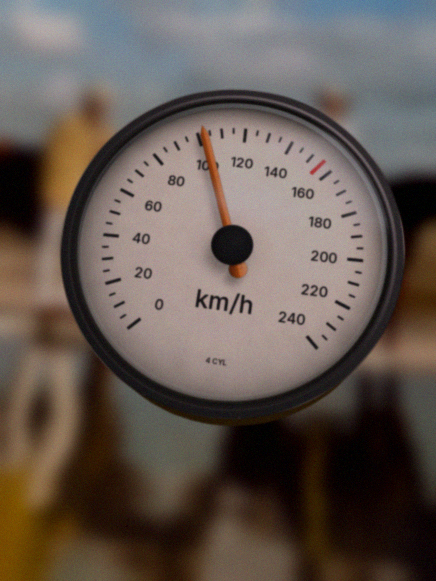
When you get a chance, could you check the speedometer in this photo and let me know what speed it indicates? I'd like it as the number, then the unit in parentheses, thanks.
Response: 102.5 (km/h)
